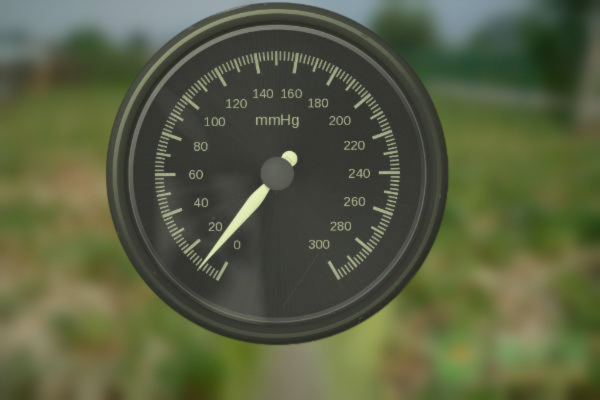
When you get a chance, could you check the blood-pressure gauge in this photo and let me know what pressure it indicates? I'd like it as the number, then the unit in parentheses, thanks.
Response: 10 (mmHg)
